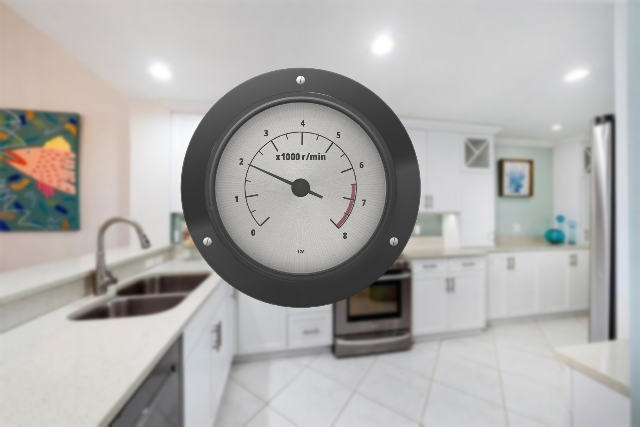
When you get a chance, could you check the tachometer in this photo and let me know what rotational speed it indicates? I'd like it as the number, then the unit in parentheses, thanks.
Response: 2000 (rpm)
